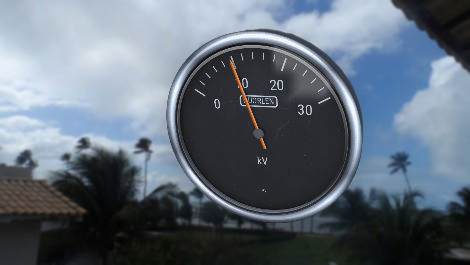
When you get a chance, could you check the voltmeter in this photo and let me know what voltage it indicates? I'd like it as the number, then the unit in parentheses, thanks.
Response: 10 (kV)
